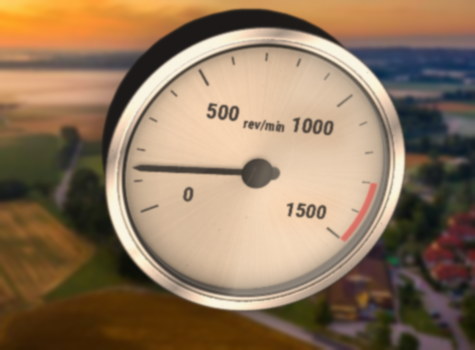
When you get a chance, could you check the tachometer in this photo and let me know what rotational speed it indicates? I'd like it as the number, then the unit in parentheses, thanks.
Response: 150 (rpm)
